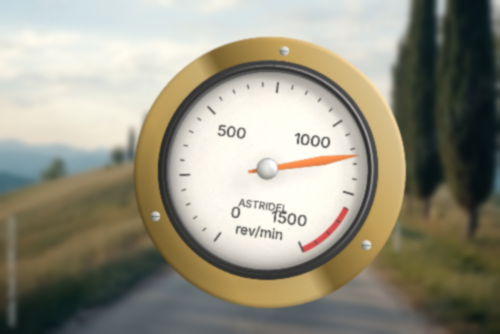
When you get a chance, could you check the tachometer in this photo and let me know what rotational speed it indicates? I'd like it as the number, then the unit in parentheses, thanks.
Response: 1125 (rpm)
